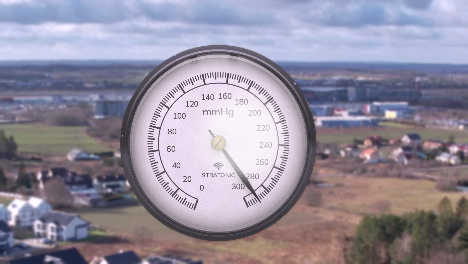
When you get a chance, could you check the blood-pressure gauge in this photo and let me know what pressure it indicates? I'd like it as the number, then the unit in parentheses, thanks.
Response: 290 (mmHg)
